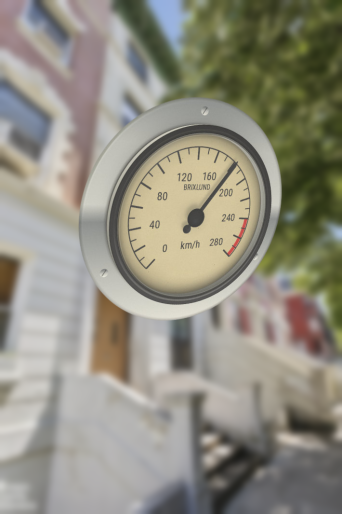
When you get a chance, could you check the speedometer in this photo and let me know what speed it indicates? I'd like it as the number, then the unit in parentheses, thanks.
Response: 180 (km/h)
